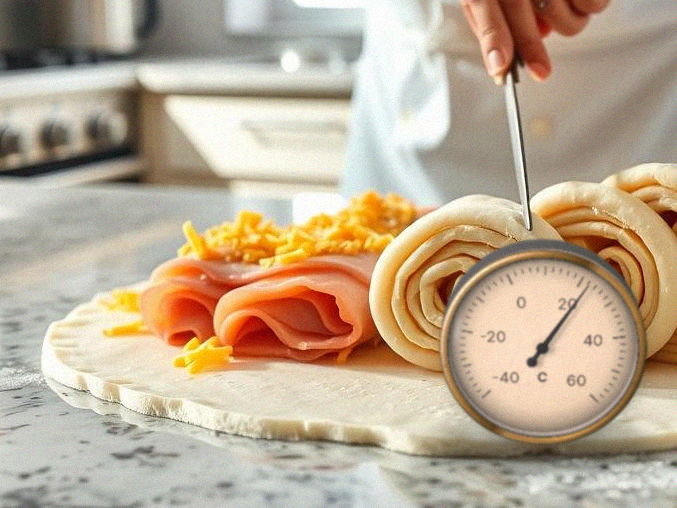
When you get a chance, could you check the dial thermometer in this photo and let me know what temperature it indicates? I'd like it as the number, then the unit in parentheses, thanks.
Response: 22 (°C)
